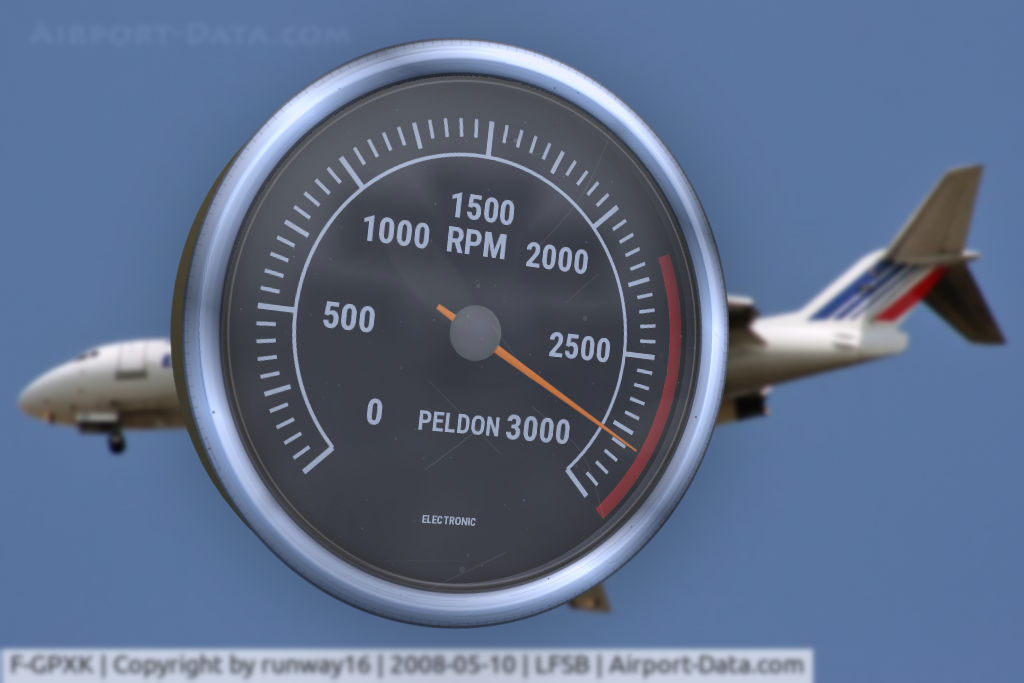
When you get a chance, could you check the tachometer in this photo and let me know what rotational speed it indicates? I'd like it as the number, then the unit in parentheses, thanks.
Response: 2800 (rpm)
